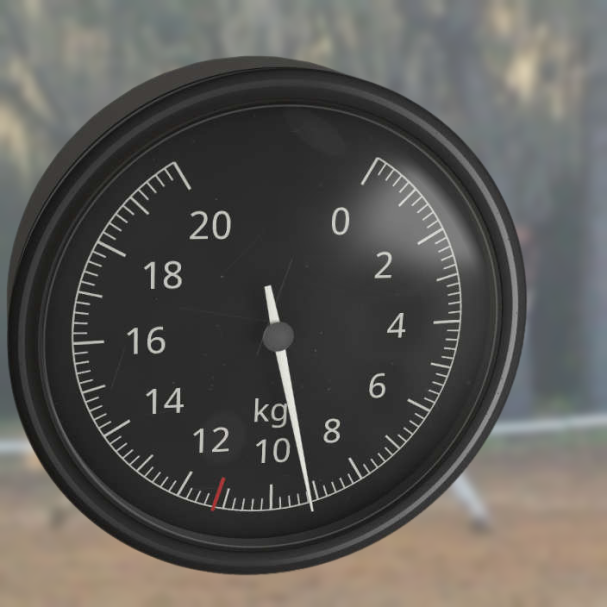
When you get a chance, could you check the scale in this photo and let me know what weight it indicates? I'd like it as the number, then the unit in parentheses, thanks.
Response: 9.2 (kg)
